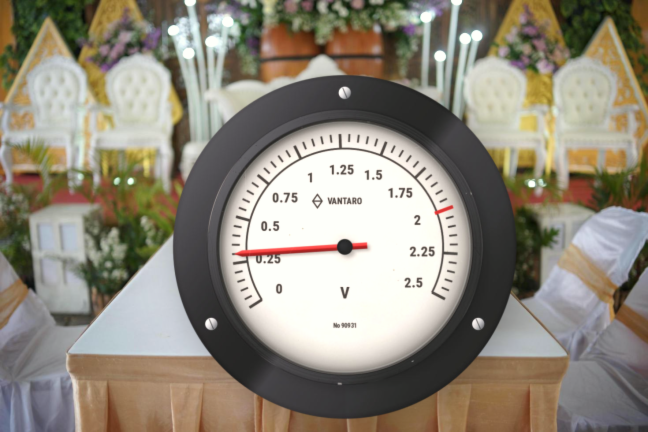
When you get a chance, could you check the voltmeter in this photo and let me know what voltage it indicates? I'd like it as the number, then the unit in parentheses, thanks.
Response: 0.3 (V)
